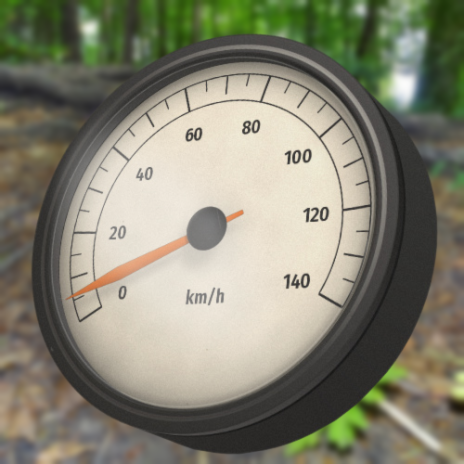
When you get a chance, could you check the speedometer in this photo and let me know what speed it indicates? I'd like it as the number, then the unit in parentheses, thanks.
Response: 5 (km/h)
